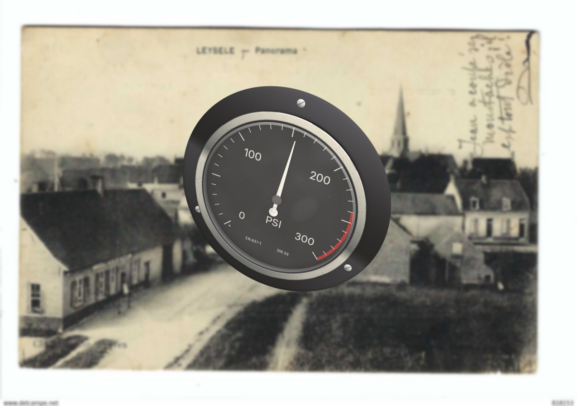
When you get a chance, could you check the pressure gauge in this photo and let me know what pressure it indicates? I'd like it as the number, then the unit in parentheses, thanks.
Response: 155 (psi)
